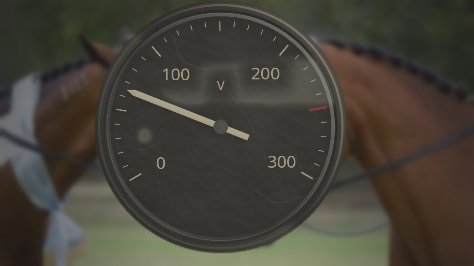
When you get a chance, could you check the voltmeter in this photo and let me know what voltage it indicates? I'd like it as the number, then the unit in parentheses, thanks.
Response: 65 (V)
